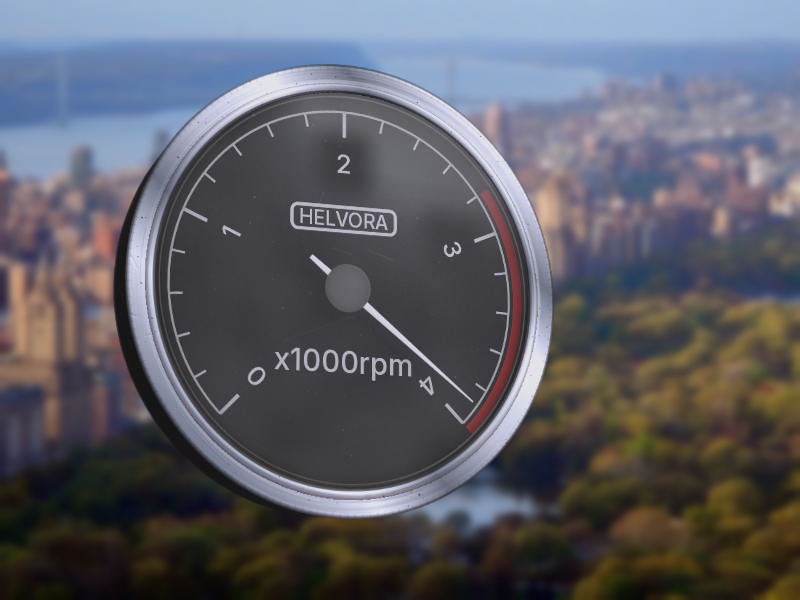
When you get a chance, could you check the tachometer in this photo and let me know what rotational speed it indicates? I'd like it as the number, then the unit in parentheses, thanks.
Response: 3900 (rpm)
